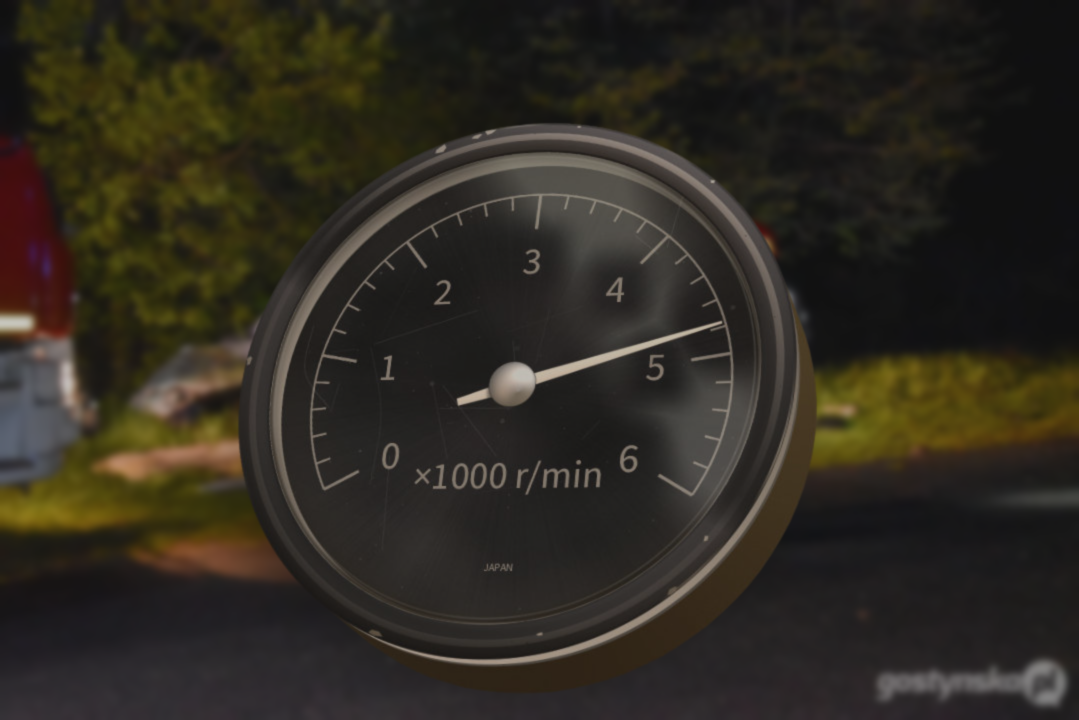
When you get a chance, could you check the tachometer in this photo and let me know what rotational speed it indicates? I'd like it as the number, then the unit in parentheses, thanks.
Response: 4800 (rpm)
